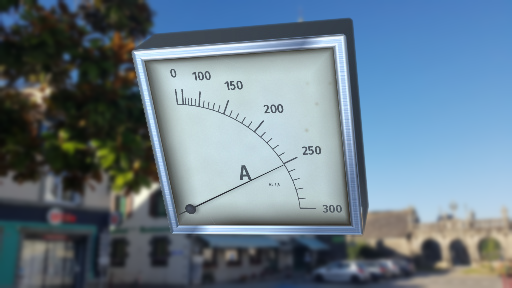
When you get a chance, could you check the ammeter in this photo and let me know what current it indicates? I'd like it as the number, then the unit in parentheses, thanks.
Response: 250 (A)
